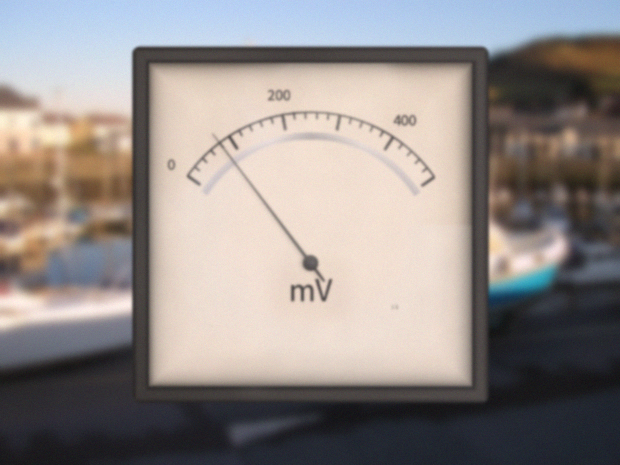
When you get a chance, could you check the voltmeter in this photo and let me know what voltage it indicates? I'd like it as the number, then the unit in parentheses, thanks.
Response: 80 (mV)
